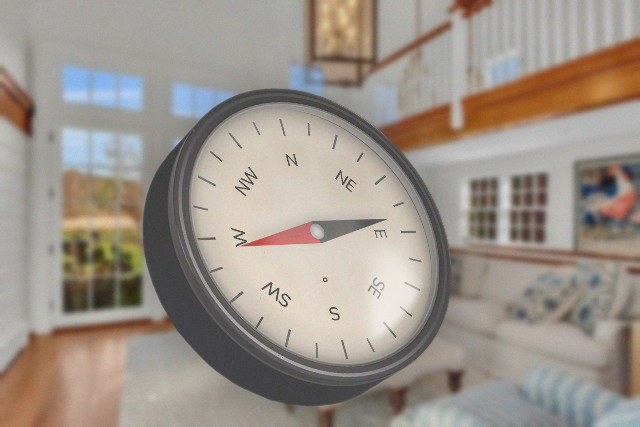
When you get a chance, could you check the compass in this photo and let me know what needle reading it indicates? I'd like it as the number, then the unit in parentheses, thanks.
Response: 262.5 (°)
